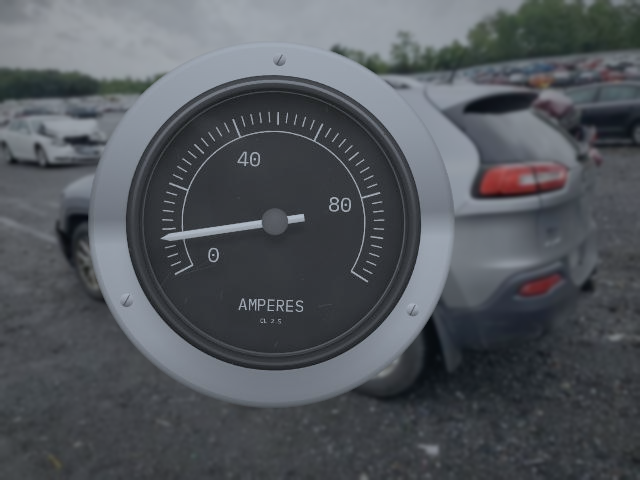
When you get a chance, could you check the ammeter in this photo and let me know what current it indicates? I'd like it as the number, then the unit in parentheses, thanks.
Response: 8 (A)
